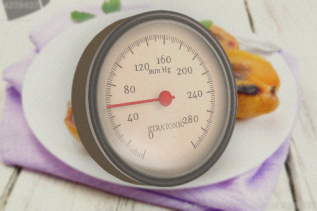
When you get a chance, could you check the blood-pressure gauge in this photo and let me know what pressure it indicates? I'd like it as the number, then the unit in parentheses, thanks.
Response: 60 (mmHg)
